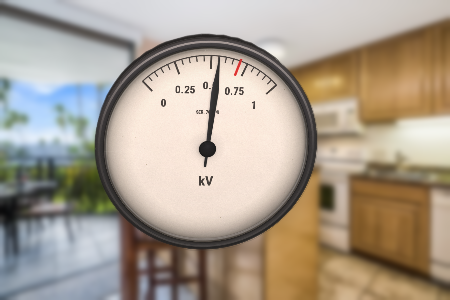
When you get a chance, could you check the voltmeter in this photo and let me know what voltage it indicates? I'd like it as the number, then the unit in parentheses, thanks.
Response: 0.55 (kV)
